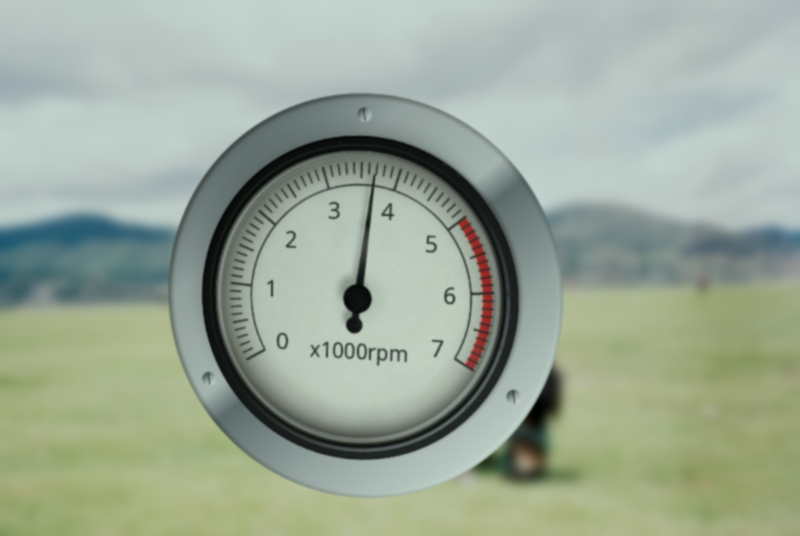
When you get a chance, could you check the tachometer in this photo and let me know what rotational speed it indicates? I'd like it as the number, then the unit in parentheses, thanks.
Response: 3700 (rpm)
